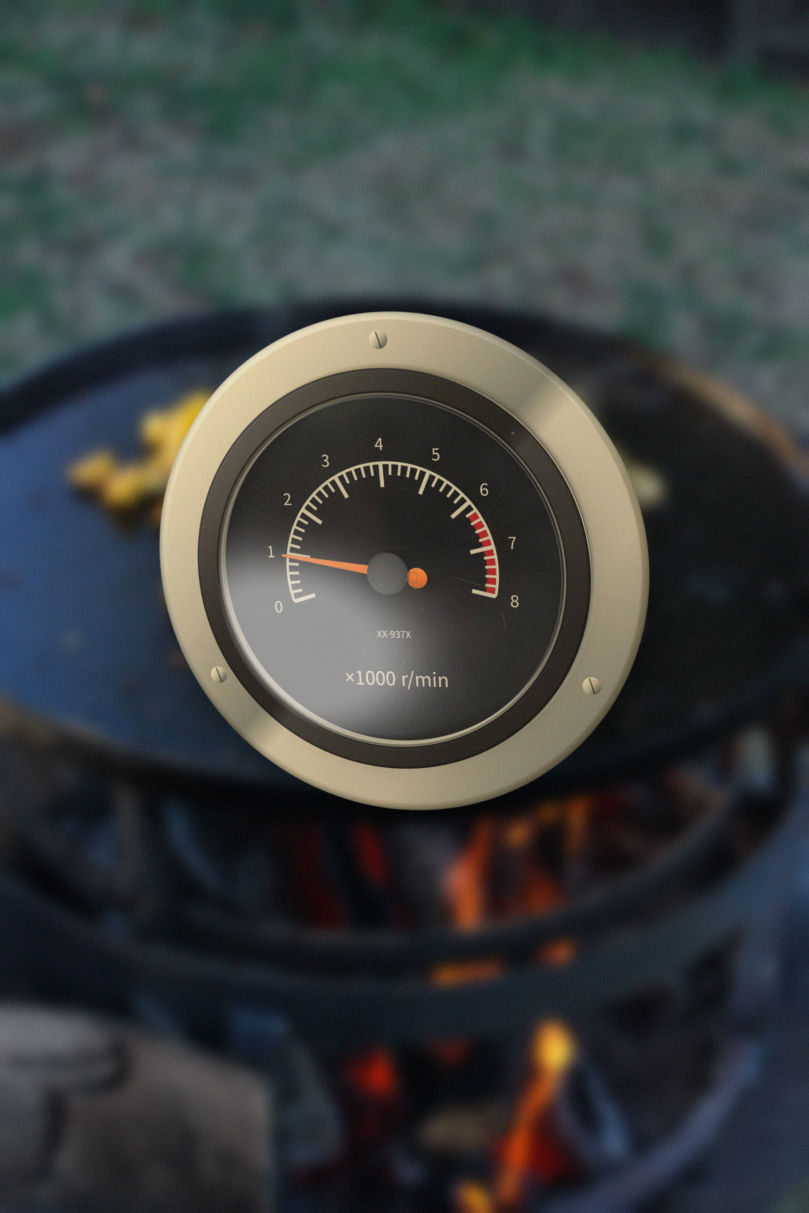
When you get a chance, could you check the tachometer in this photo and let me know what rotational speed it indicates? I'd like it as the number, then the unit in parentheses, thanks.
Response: 1000 (rpm)
